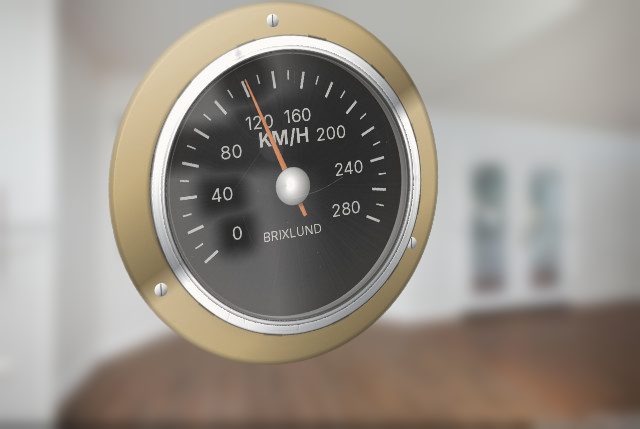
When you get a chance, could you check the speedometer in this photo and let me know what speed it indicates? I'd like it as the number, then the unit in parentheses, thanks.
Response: 120 (km/h)
